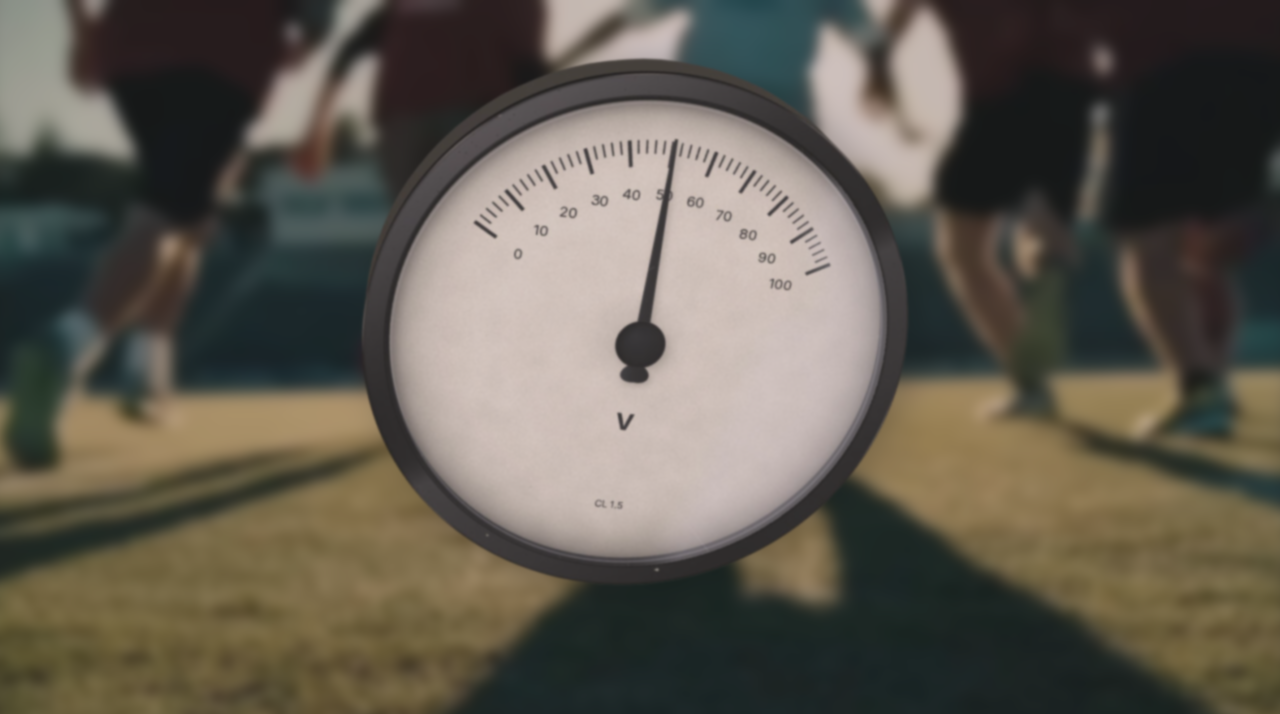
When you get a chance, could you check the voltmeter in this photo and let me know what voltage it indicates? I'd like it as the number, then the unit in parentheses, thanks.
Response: 50 (V)
